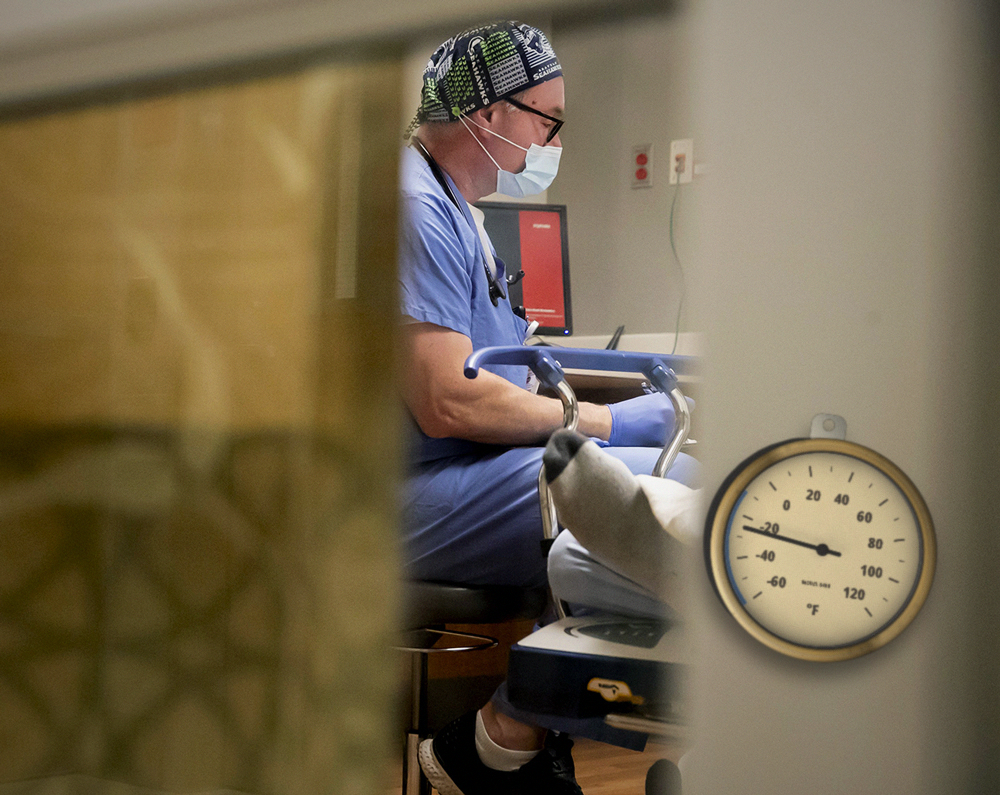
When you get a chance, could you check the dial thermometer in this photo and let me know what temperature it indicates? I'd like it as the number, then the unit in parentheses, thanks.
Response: -25 (°F)
